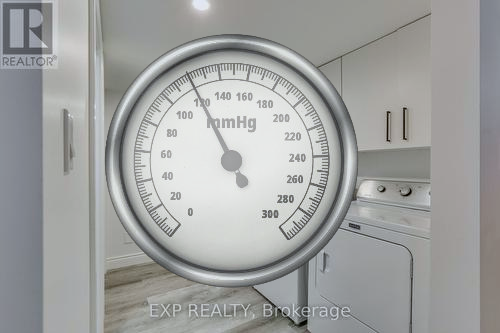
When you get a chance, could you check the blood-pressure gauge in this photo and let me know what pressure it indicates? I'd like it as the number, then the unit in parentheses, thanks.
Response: 120 (mmHg)
